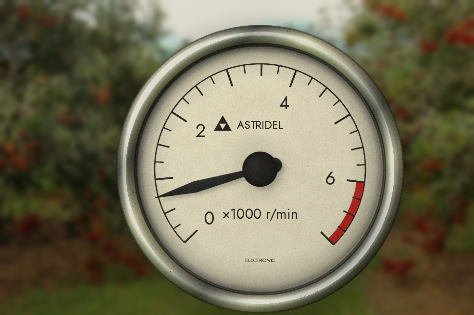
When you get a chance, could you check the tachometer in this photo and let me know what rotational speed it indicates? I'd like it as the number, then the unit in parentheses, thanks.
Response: 750 (rpm)
